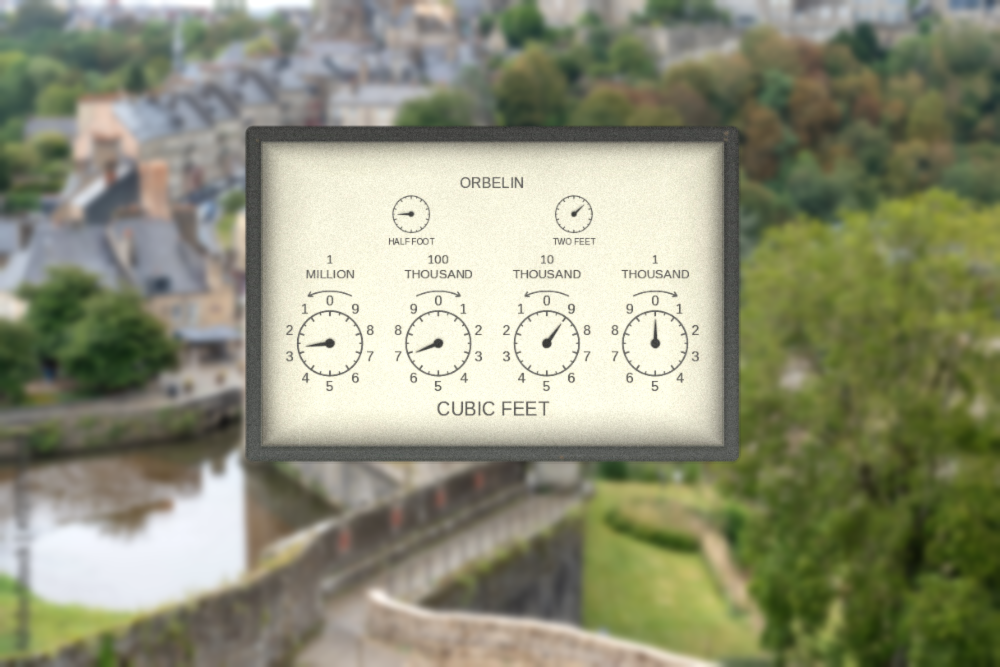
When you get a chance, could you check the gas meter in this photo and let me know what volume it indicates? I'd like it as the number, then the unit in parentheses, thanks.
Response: 269000 (ft³)
